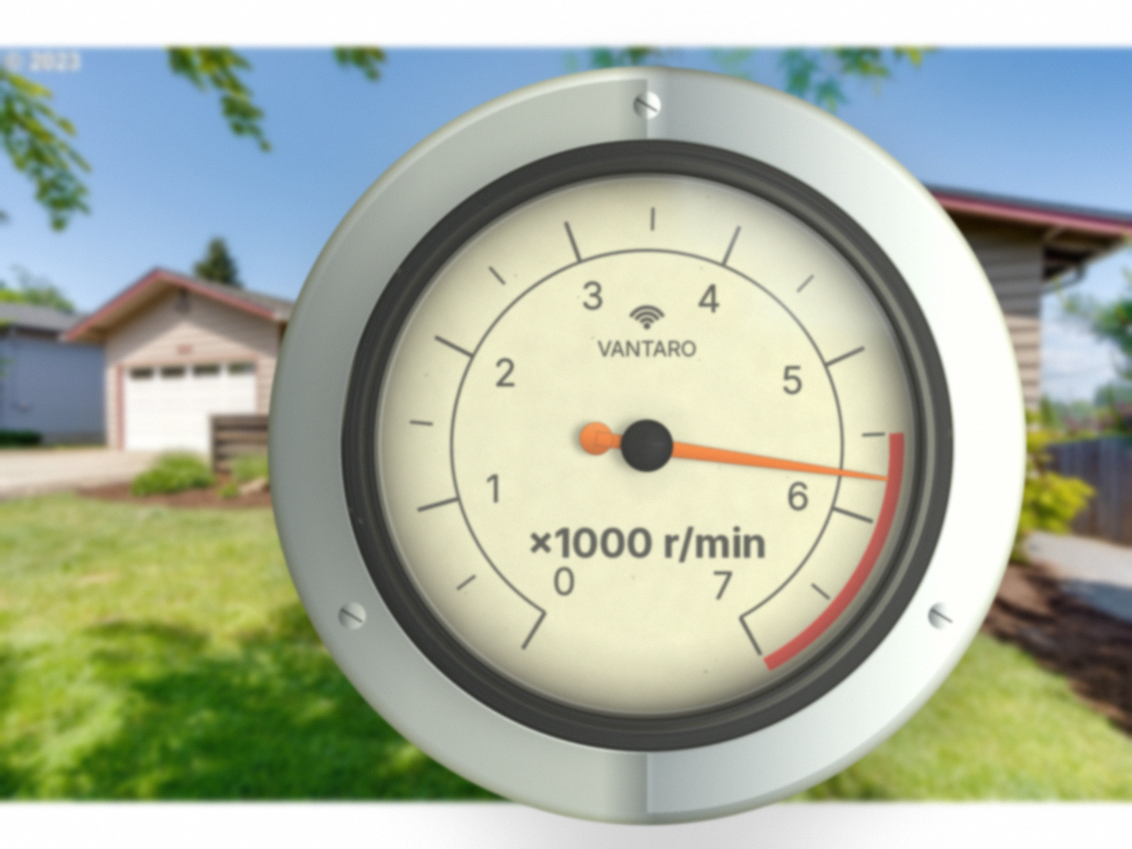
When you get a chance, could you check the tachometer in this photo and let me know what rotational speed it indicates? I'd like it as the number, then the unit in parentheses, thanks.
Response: 5750 (rpm)
